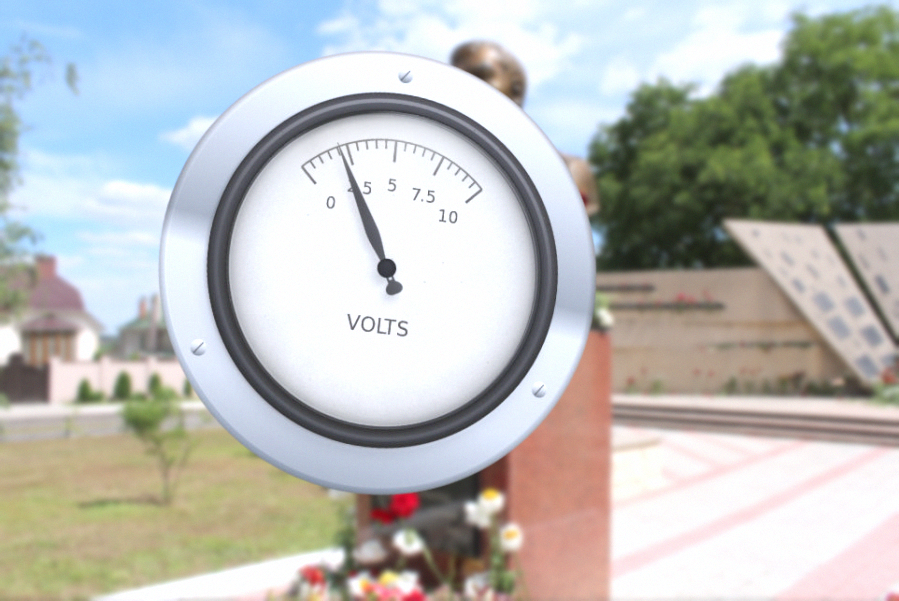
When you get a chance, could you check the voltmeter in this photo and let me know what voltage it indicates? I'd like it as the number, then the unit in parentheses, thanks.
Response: 2 (V)
